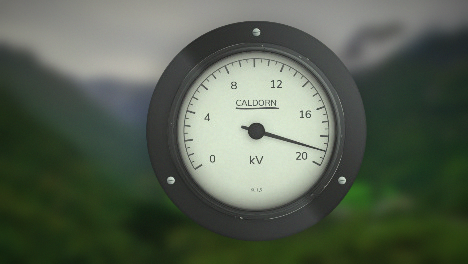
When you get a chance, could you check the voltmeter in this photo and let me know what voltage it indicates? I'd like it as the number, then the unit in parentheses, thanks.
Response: 19 (kV)
